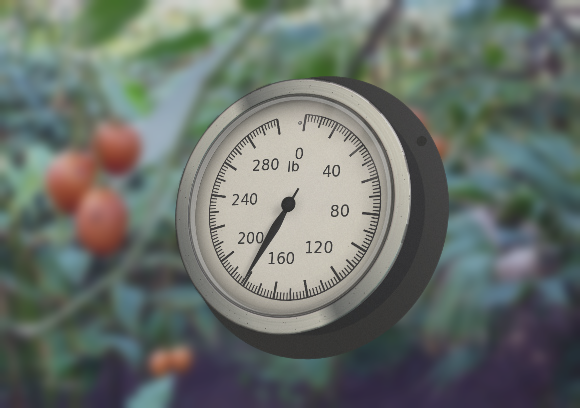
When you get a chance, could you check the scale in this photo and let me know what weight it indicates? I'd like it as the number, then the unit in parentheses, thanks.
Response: 180 (lb)
